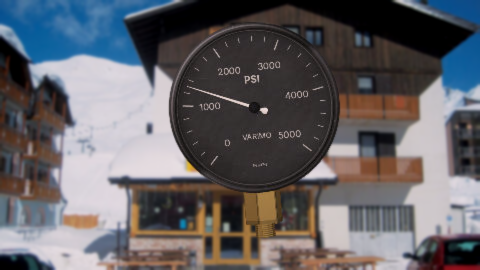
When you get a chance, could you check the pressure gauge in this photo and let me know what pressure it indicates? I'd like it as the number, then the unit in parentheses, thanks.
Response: 1300 (psi)
